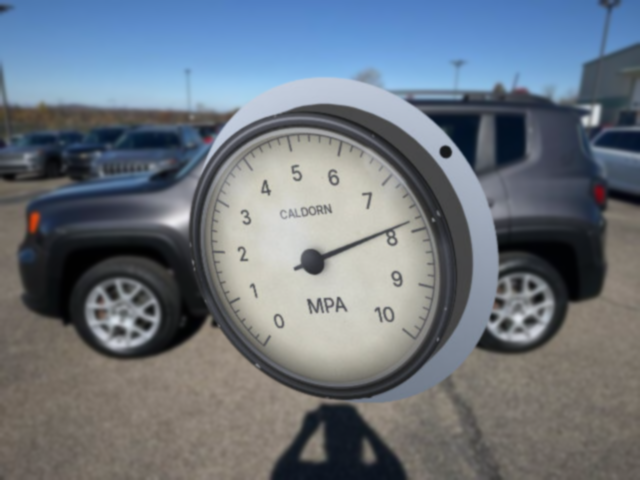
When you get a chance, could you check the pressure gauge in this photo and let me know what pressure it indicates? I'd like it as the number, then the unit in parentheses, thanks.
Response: 7.8 (MPa)
